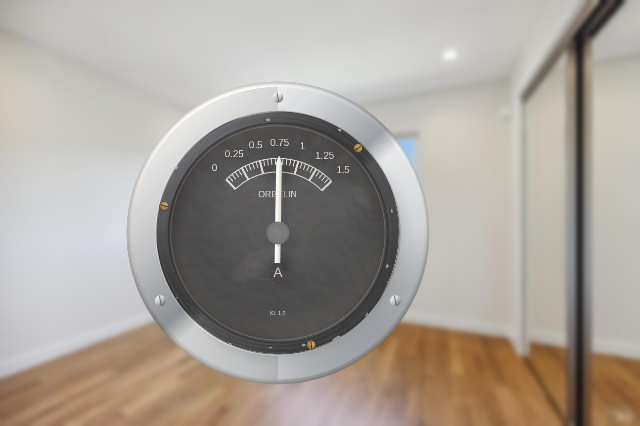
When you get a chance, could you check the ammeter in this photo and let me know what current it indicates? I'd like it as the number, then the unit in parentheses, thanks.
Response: 0.75 (A)
